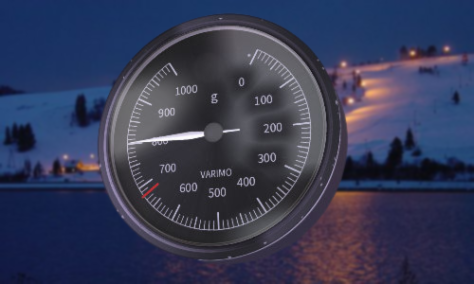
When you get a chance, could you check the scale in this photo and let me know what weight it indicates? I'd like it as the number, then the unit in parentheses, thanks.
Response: 800 (g)
